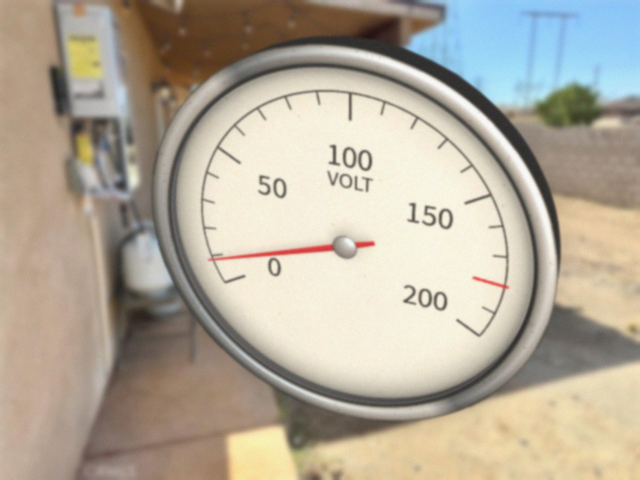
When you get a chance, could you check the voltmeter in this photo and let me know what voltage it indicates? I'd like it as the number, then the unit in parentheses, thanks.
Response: 10 (V)
